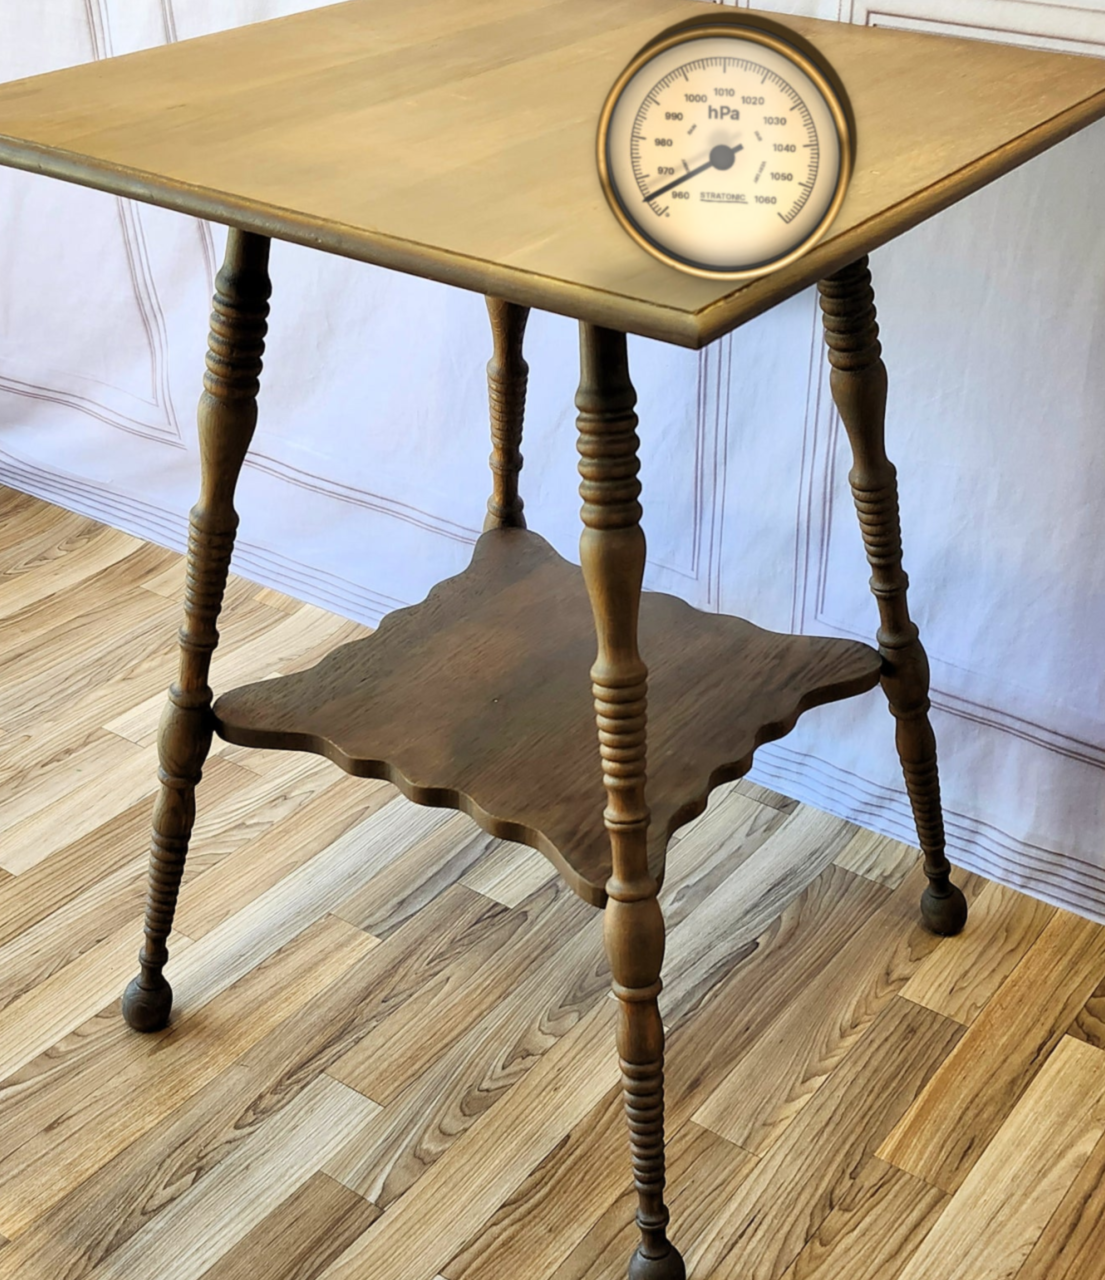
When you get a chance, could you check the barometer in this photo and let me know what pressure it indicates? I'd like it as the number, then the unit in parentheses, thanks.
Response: 965 (hPa)
